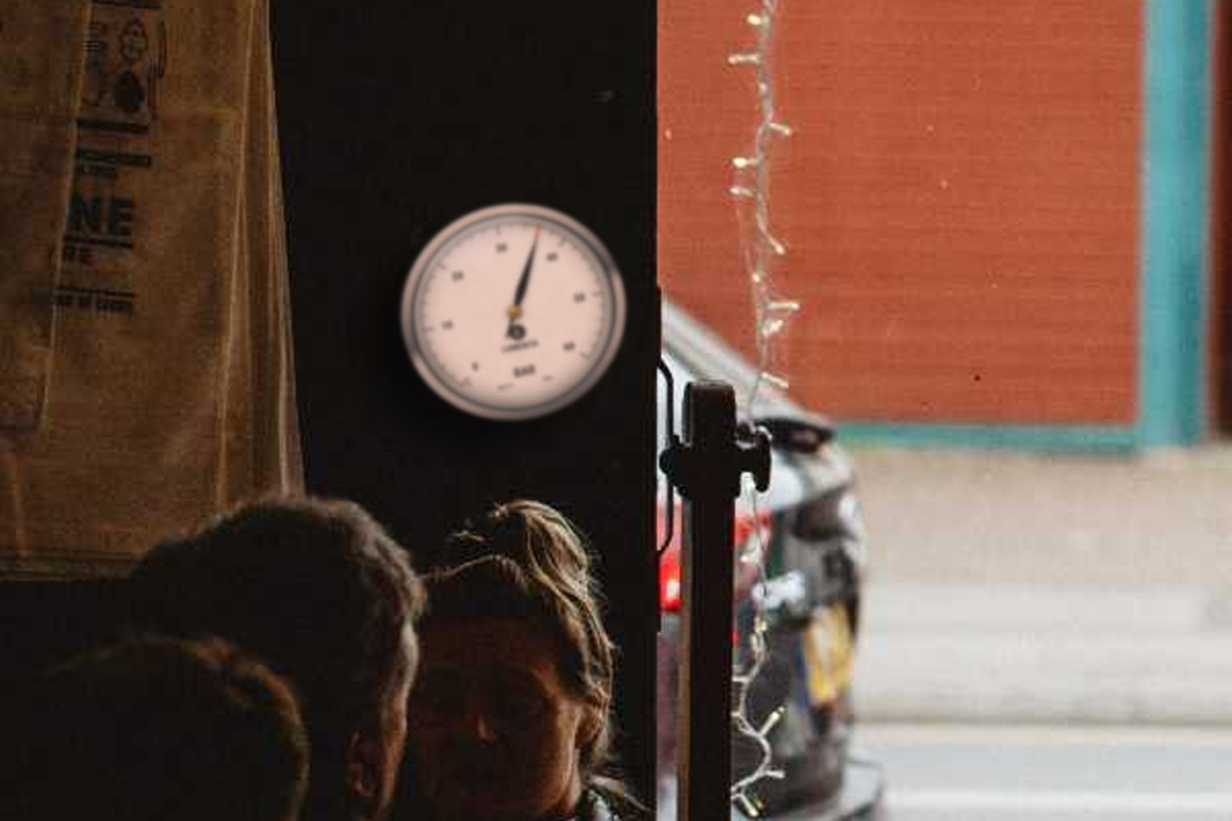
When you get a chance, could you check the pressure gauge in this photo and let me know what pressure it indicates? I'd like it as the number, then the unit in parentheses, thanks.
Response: 36 (bar)
